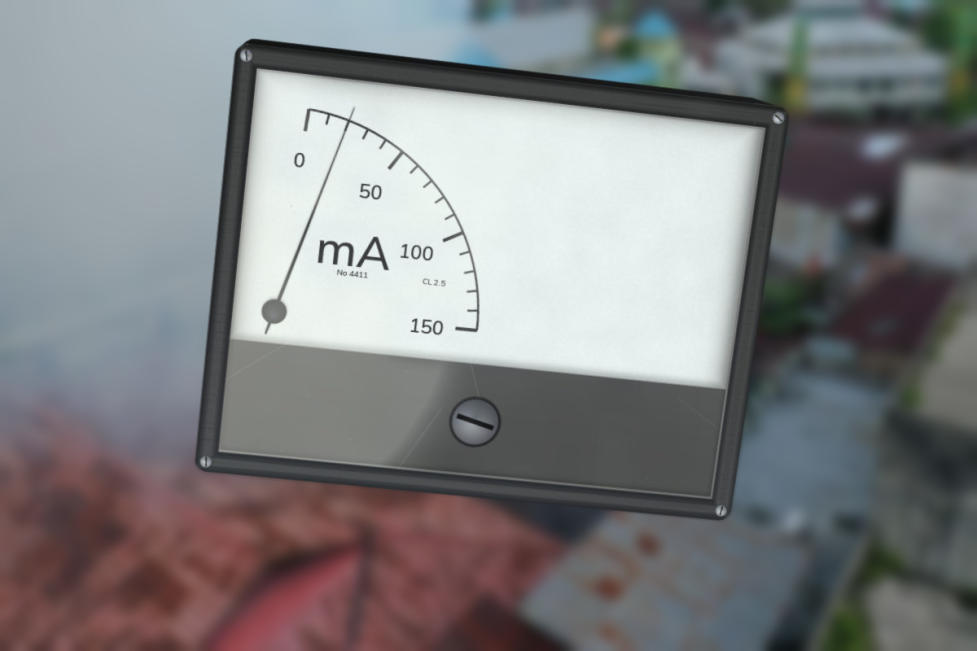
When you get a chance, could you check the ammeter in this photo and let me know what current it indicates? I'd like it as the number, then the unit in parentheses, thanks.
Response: 20 (mA)
